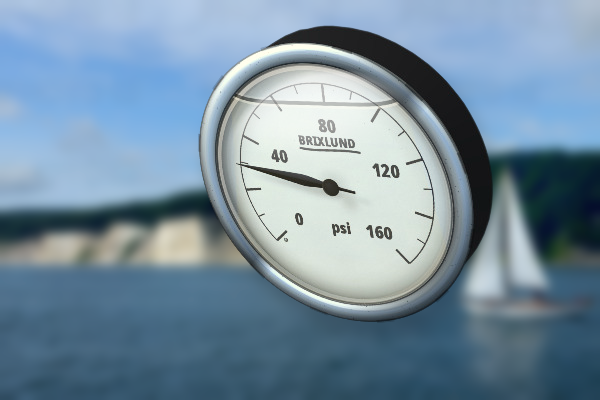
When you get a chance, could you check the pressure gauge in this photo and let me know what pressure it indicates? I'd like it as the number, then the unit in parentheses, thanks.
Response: 30 (psi)
